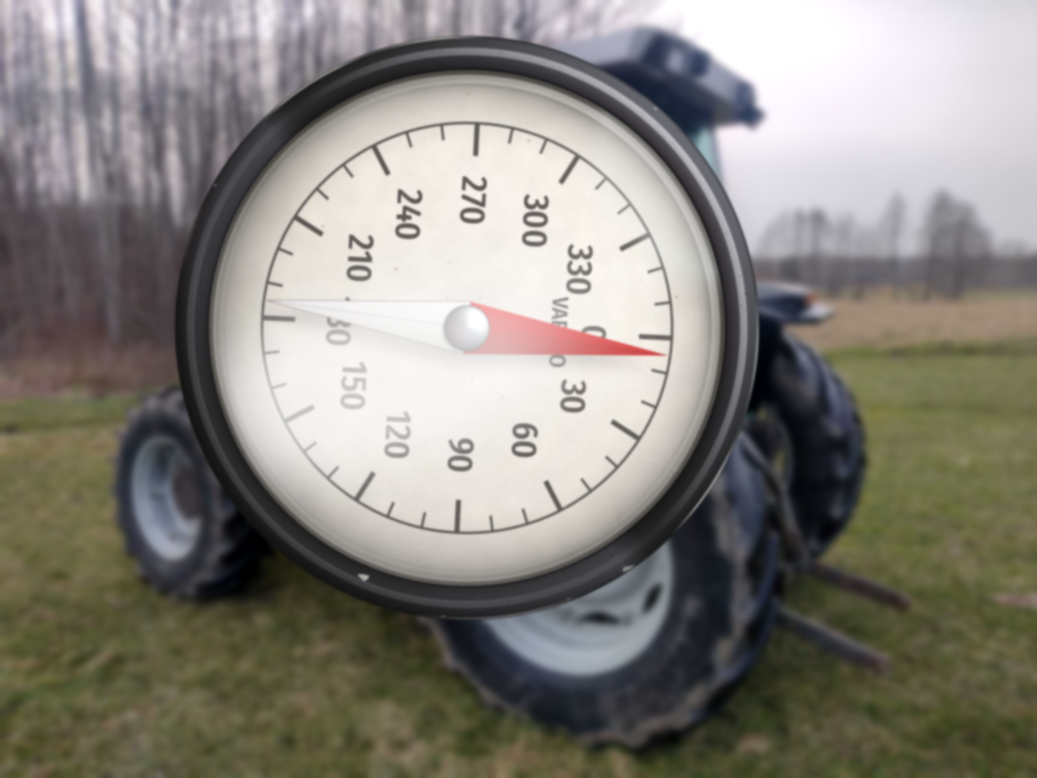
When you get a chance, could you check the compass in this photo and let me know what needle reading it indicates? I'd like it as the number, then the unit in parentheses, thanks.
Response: 5 (°)
